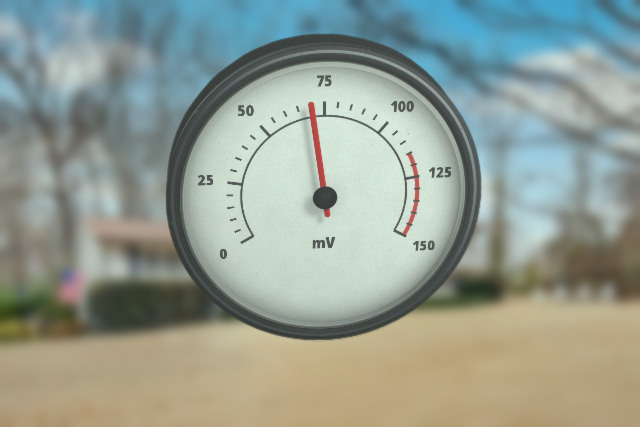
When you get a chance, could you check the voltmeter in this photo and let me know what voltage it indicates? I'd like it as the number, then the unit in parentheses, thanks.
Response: 70 (mV)
